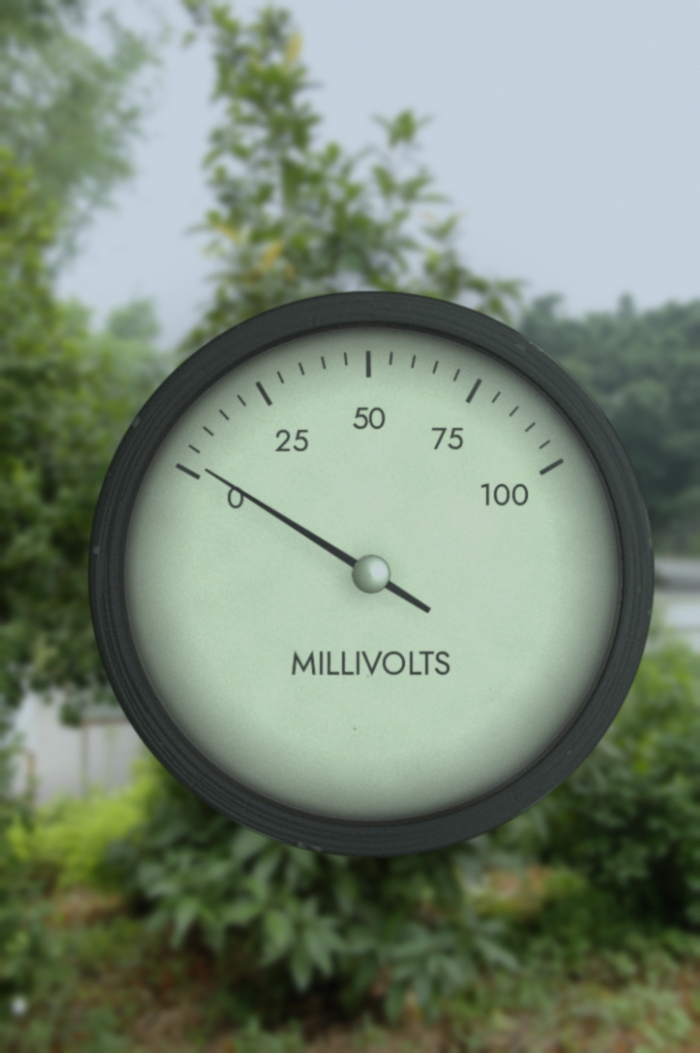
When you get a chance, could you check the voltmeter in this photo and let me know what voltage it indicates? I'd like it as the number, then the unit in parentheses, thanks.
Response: 2.5 (mV)
